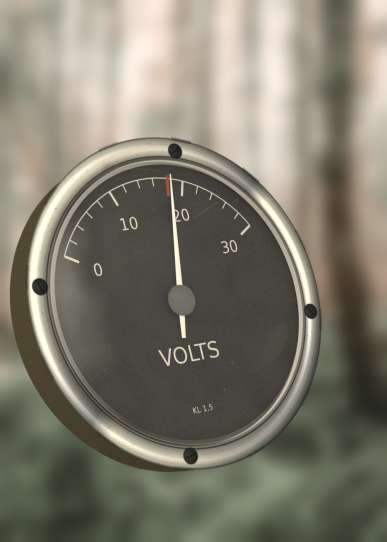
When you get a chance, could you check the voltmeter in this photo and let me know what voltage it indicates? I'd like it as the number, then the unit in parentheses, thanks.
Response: 18 (V)
